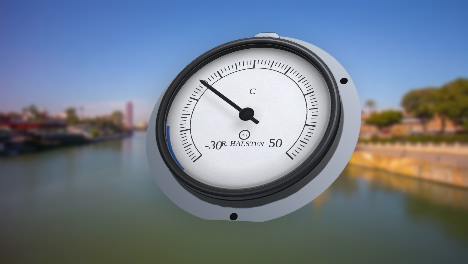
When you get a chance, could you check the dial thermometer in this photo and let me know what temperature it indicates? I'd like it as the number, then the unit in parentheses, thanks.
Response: -5 (°C)
